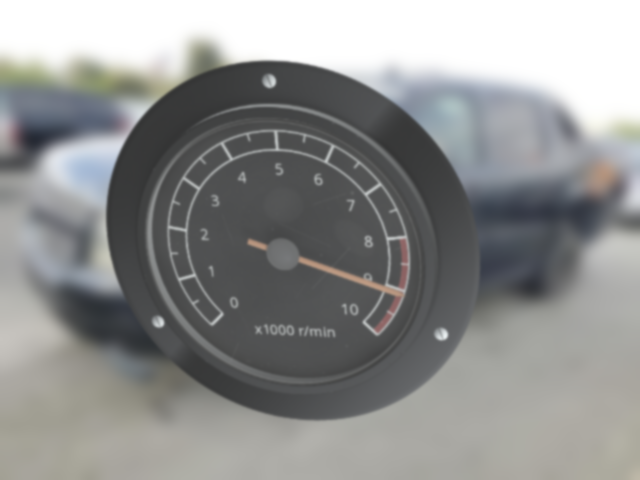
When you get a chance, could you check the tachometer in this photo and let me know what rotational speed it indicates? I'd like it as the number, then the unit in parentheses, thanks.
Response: 9000 (rpm)
